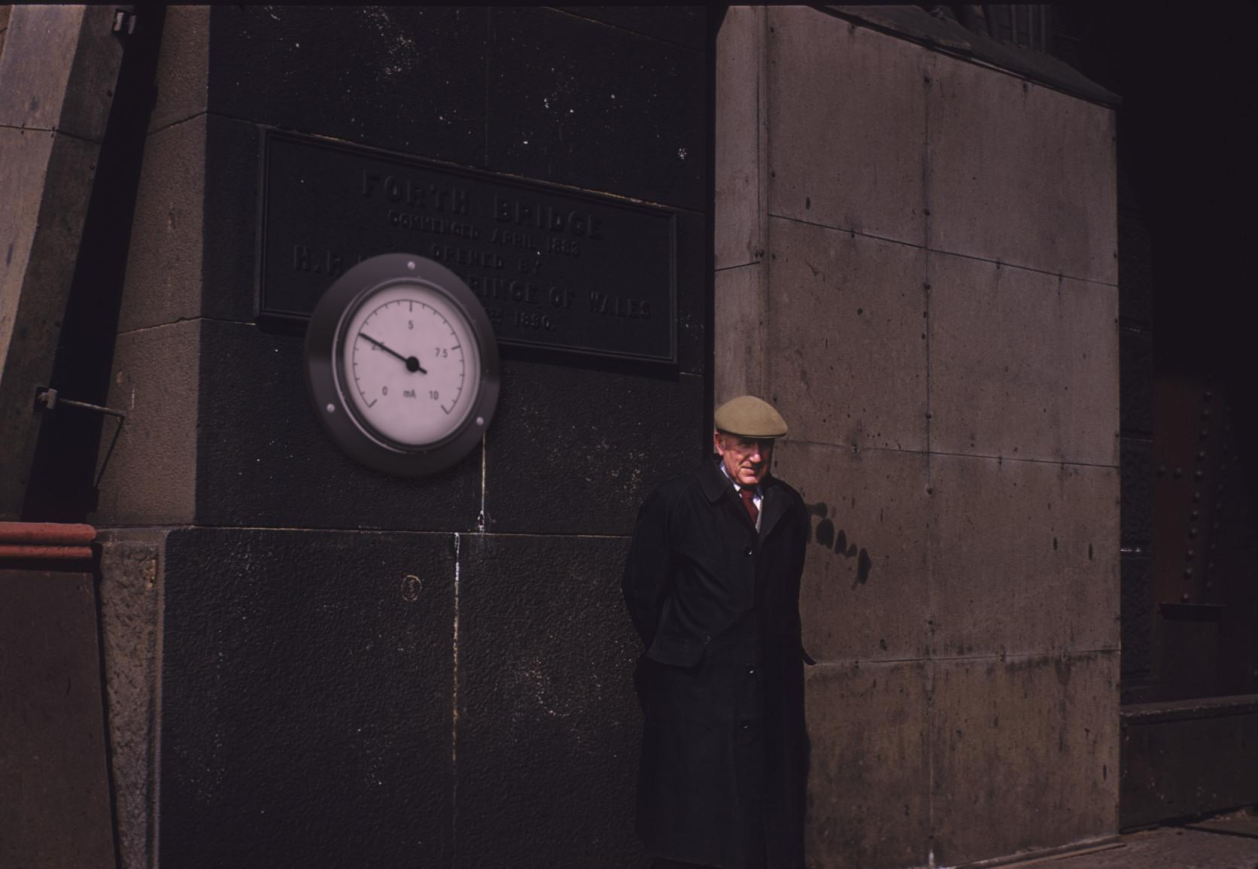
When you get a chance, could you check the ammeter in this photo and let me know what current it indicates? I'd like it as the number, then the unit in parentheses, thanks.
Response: 2.5 (mA)
